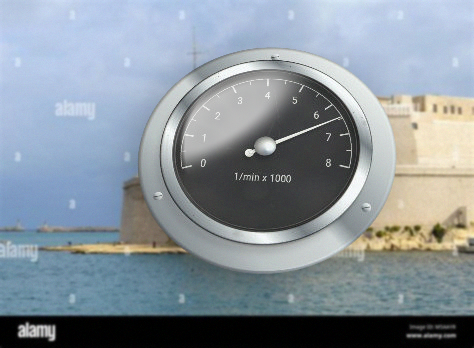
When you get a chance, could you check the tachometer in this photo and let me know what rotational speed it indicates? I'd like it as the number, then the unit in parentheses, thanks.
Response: 6500 (rpm)
